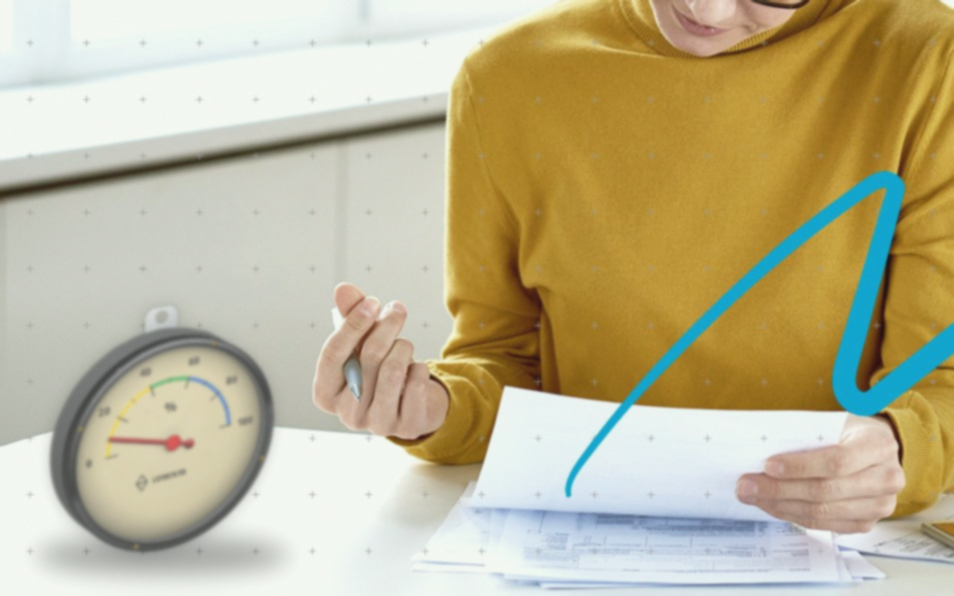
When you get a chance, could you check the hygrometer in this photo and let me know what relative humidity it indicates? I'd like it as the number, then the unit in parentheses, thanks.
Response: 10 (%)
